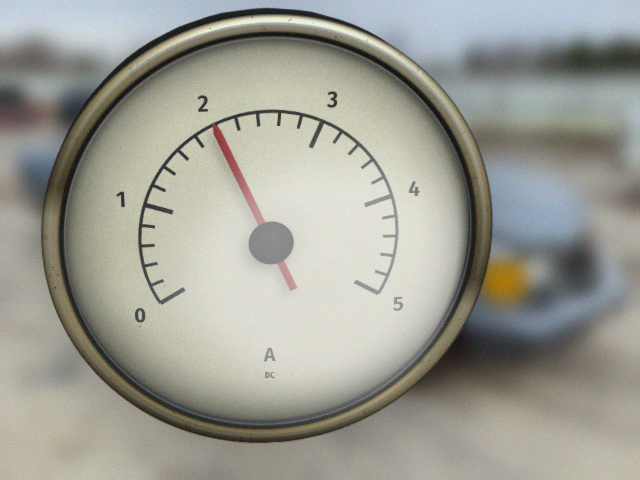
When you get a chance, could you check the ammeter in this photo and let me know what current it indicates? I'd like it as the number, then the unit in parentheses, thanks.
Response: 2 (A)
